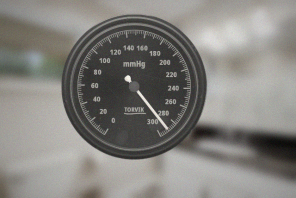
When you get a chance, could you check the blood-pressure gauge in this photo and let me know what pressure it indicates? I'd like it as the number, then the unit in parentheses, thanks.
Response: 290 (mmHg)
